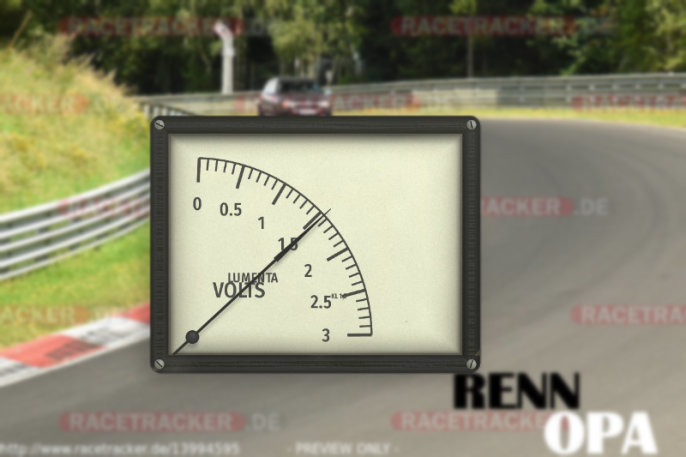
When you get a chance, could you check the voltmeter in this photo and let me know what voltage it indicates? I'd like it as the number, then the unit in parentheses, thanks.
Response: 1.55 (V)
